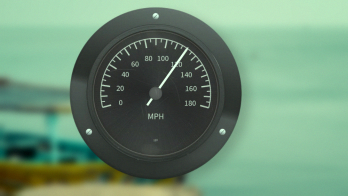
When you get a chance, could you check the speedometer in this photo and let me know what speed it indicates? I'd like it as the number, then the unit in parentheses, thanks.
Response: 120 (mph)
